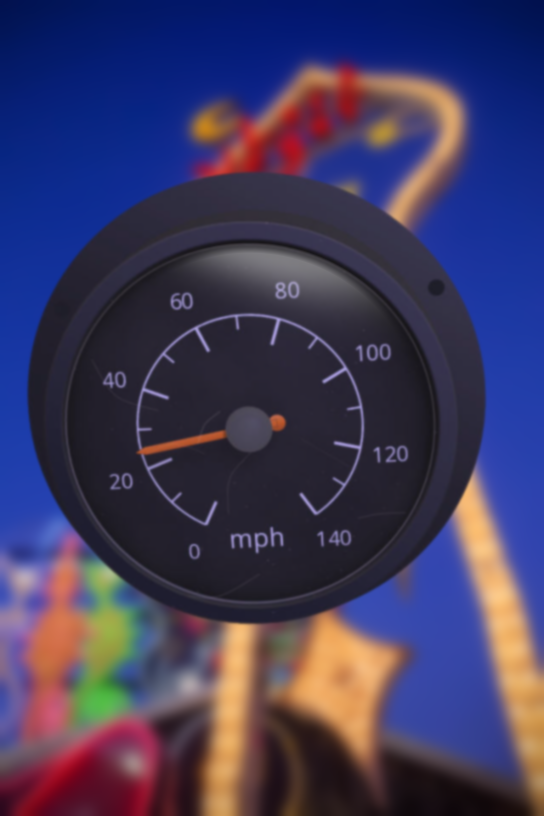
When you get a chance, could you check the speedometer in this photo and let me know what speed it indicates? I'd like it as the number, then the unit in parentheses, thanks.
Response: 25 (mph)
